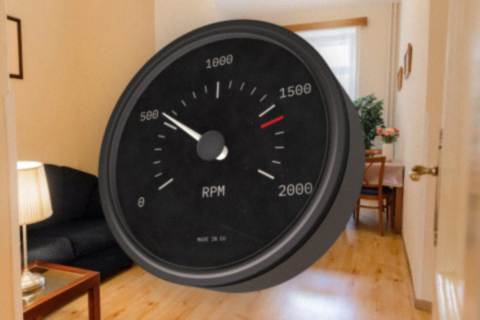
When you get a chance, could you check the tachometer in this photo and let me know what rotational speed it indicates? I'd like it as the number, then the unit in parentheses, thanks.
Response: 550 (rpm)
